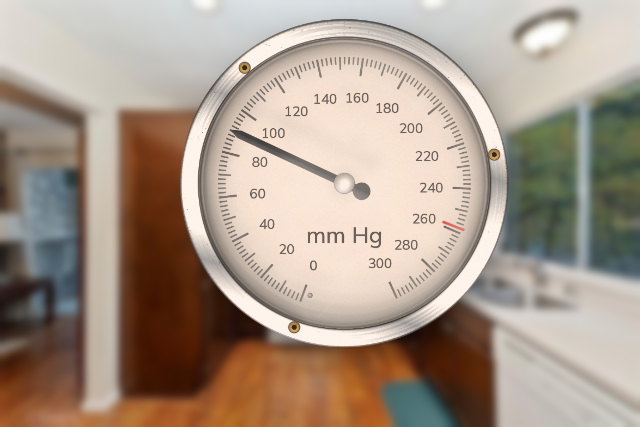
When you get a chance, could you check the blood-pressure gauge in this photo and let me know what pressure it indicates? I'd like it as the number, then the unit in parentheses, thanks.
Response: 90 (mmHg)
